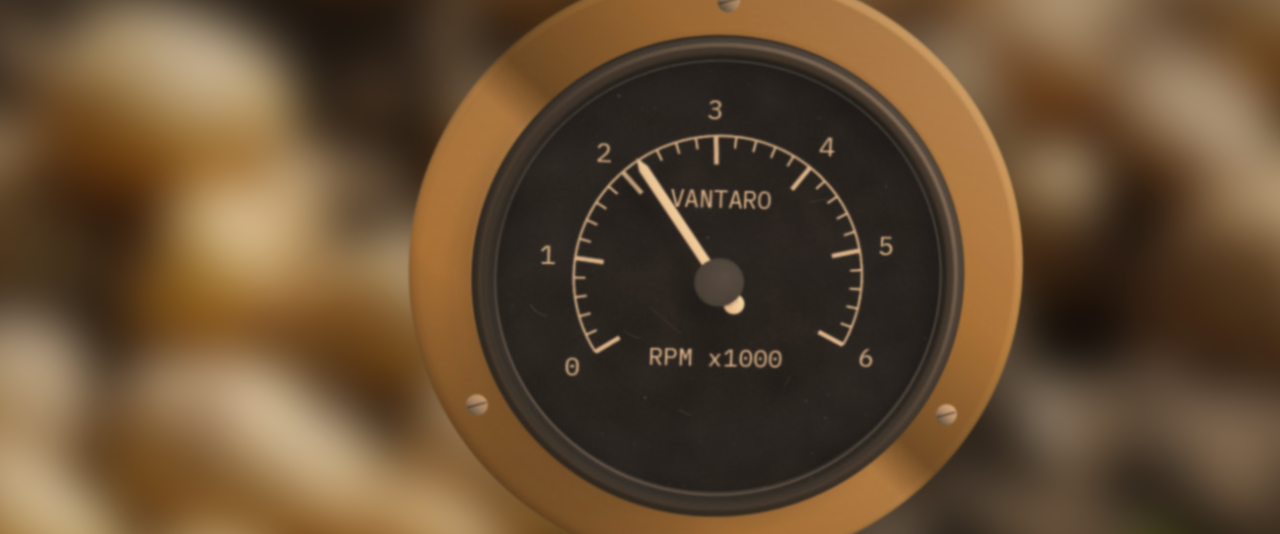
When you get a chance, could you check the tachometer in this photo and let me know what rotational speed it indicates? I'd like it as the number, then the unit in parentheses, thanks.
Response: 2200 (rpm)
